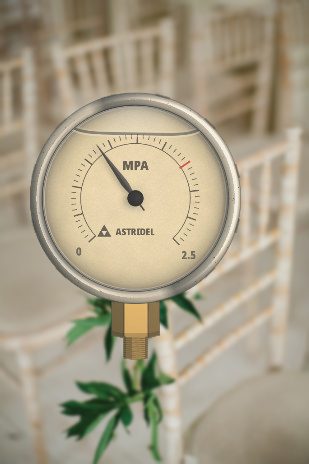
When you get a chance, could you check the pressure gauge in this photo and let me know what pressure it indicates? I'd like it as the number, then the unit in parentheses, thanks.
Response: 0.9 (MPa)
